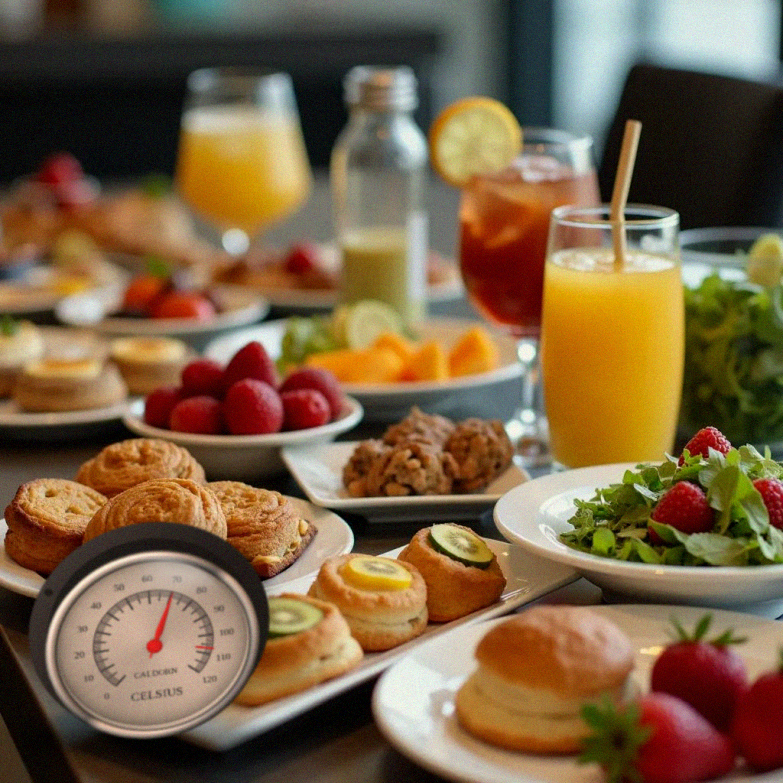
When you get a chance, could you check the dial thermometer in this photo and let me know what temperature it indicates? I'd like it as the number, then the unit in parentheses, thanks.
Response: 70 (°C)
